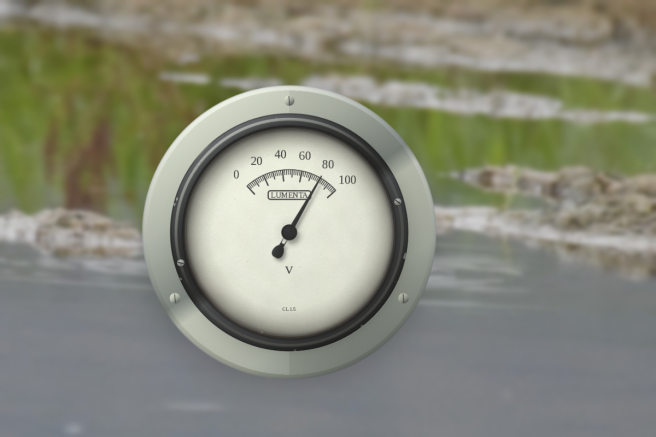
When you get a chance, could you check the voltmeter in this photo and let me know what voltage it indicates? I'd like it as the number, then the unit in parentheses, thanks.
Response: 80 (V)
